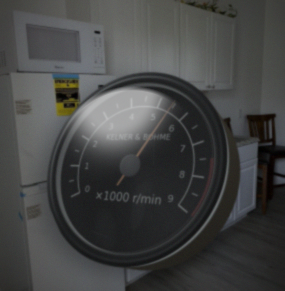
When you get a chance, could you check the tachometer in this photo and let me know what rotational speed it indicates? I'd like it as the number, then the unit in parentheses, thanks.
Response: 5500 (rpm)
